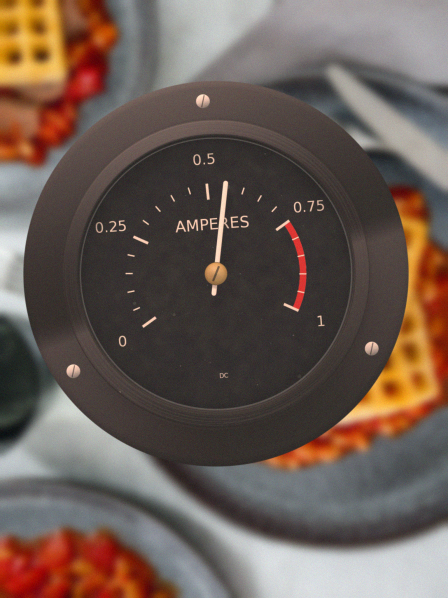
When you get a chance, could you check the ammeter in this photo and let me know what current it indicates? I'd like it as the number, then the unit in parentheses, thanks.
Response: 0.55 (A)
